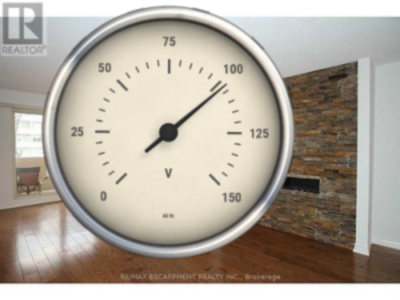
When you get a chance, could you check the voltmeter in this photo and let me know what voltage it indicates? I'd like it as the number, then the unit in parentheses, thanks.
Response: 102.5 (V)
